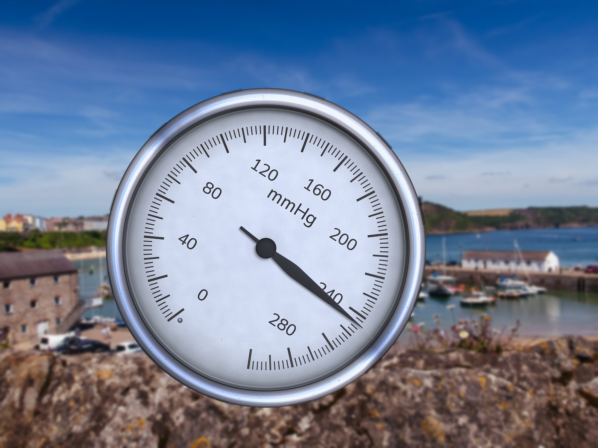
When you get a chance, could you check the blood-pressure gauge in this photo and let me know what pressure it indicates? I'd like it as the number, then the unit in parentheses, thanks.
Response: 244 (mmHg)
